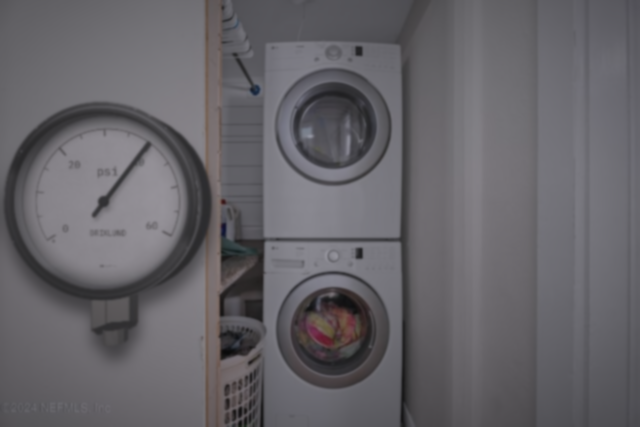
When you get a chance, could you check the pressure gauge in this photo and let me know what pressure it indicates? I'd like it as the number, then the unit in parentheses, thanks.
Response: 40 (psi)
